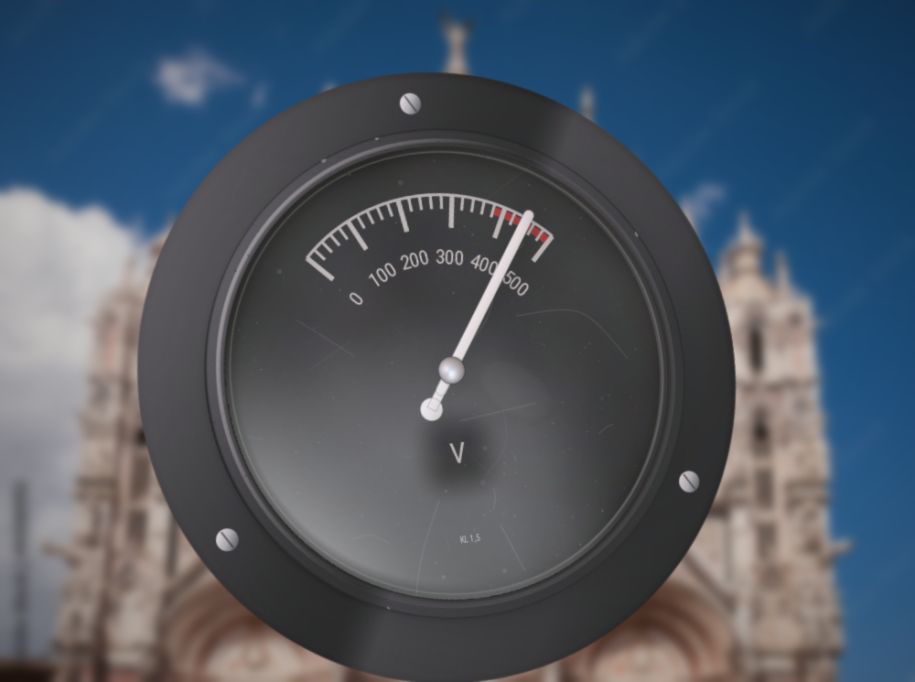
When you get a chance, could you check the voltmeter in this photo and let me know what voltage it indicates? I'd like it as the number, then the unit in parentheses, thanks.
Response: 440 (V)
